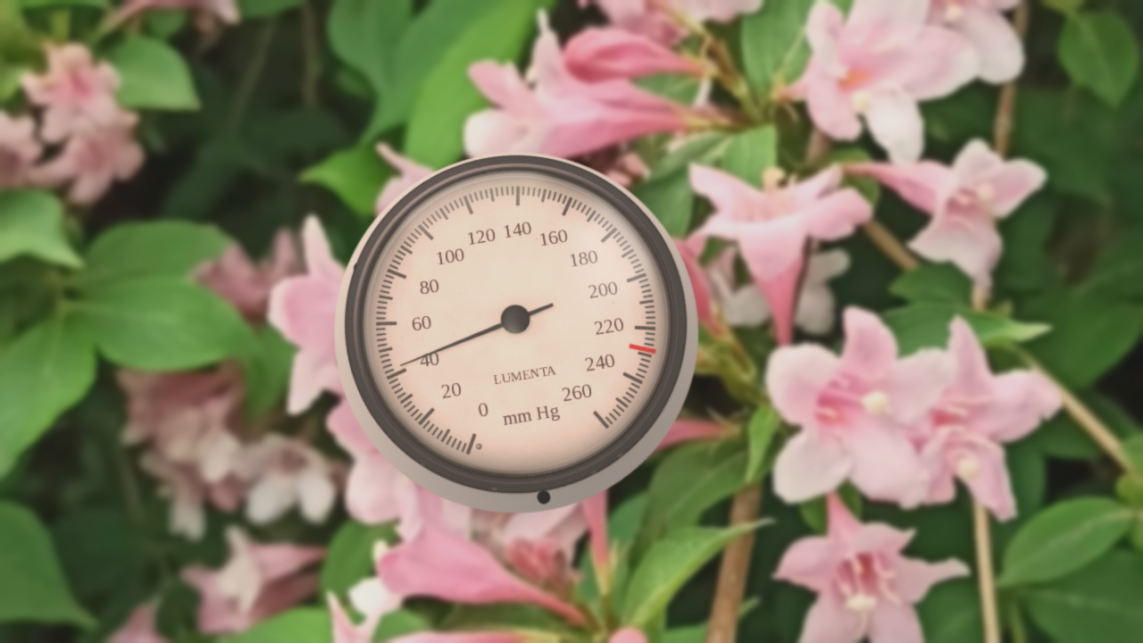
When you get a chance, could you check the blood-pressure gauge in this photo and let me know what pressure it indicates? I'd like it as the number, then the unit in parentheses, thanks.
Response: 42 (mmHg)
